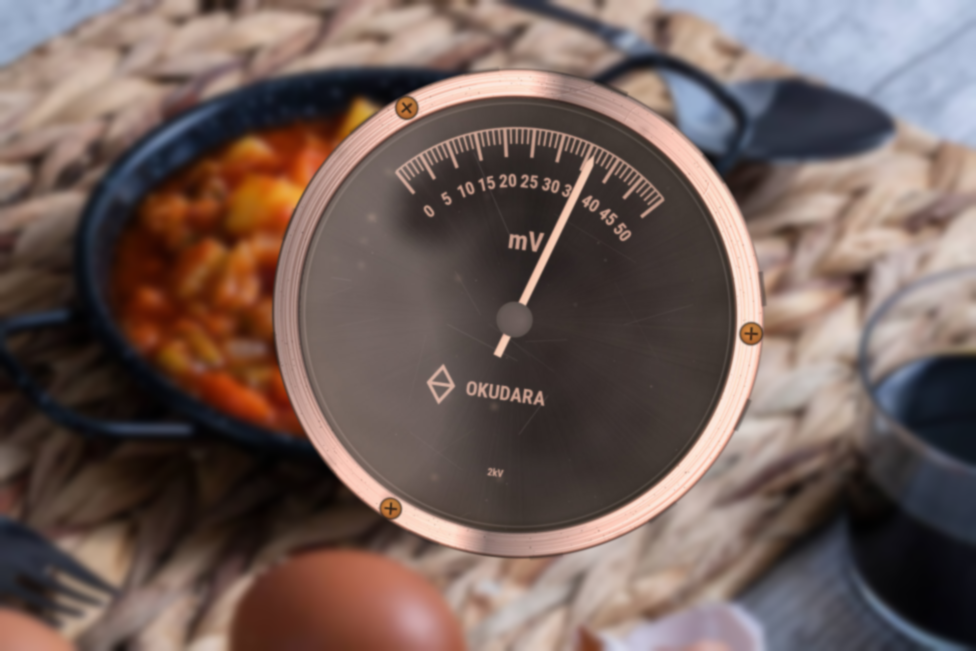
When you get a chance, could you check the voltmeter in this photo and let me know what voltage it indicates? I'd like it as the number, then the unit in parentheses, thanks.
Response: 36 (mV)
